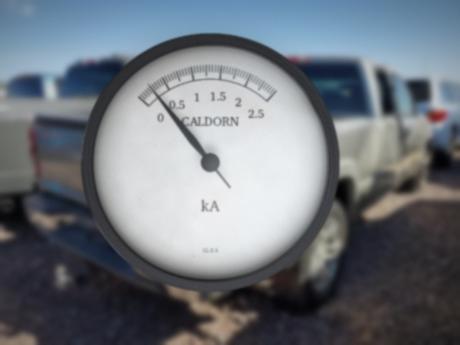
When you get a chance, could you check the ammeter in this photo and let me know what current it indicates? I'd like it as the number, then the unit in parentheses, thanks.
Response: 0.25 (kA)
